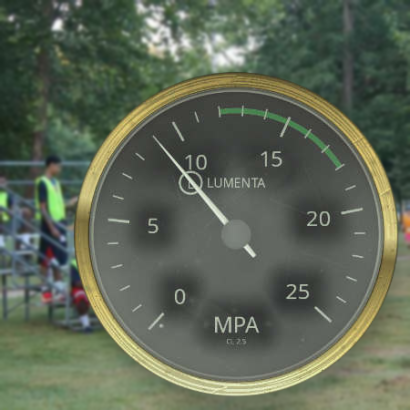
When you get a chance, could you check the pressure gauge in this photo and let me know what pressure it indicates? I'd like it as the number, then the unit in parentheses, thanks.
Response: 9 (MPa)
